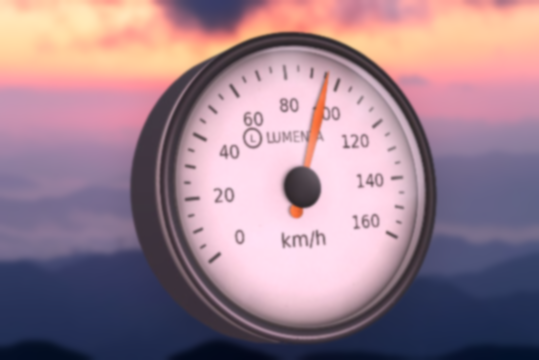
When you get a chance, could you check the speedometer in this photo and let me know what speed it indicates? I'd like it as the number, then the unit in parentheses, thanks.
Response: 95 (km/h)
